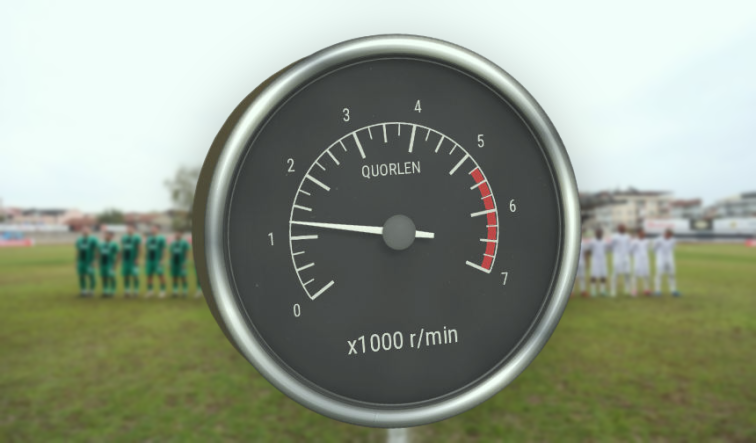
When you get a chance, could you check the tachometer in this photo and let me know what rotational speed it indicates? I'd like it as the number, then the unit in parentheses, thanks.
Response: 1250 (rpm)
